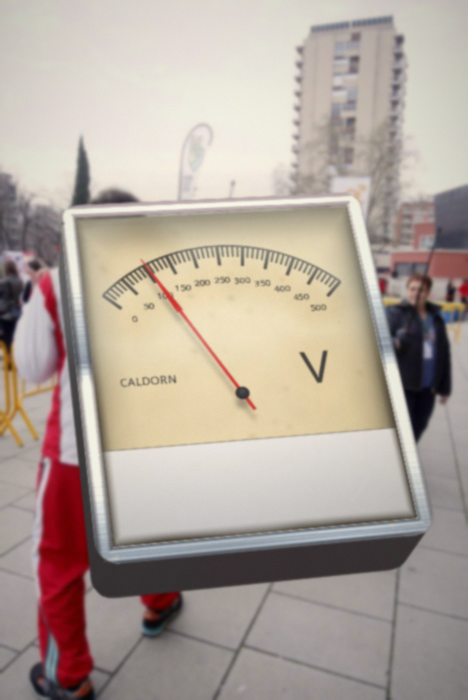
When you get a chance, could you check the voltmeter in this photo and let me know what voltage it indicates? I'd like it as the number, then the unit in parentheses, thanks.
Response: 100 (V)
